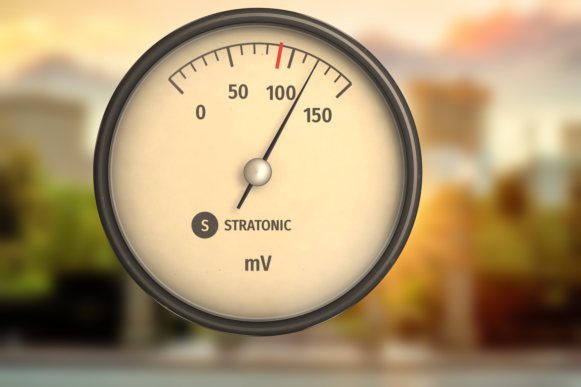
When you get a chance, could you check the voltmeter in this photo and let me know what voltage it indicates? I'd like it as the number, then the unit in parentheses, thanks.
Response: 120 (mV)
